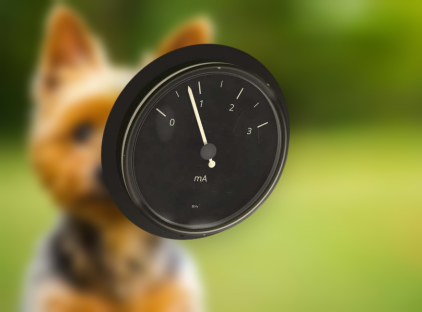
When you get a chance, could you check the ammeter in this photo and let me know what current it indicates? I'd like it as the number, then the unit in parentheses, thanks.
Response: 0.75 (mA)
